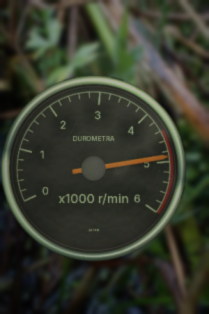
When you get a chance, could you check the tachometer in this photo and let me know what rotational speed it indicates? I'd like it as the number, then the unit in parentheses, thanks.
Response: 4900 (rpm)
